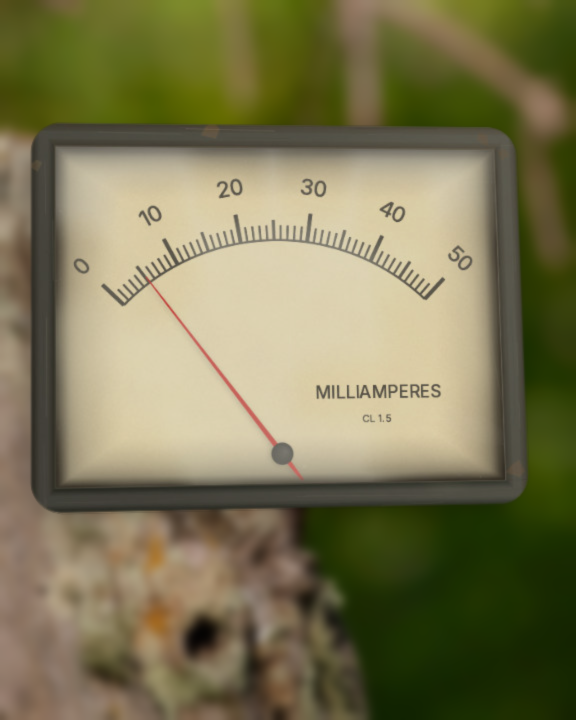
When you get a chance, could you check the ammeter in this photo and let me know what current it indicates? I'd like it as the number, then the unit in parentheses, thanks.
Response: 5 (mA)
